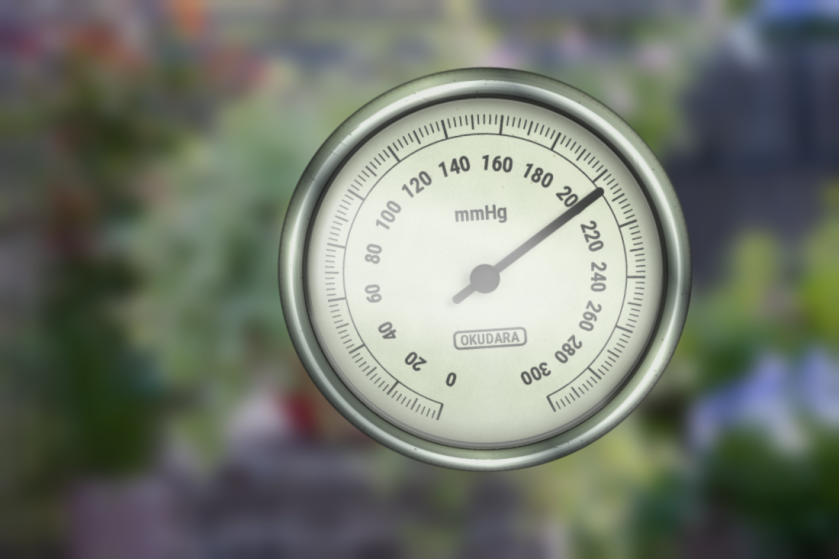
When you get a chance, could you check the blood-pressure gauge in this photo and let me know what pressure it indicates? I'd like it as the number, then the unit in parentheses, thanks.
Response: 204 (mmHg)
